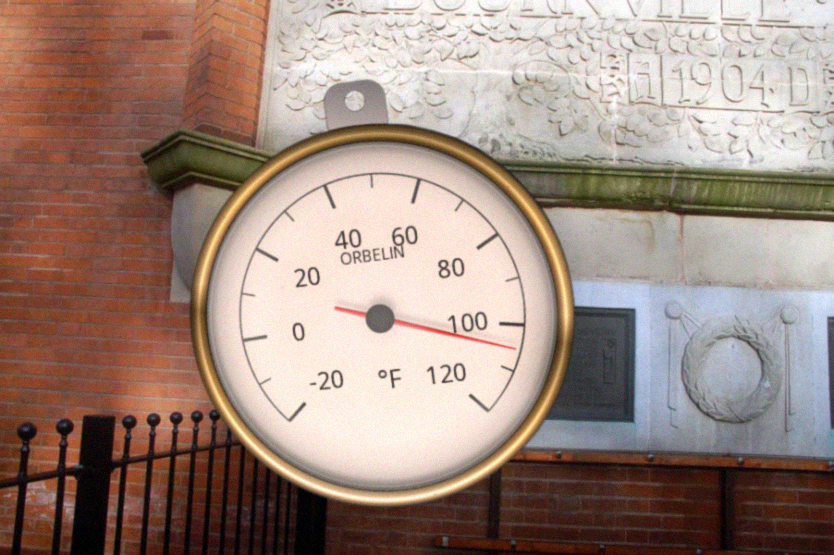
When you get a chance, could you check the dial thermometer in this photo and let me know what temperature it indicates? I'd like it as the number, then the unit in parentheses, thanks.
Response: 105 (°F)
